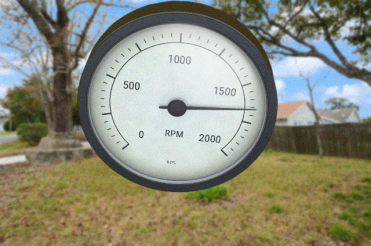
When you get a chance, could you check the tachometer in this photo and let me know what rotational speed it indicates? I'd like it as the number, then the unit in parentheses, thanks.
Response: 1650 (rpm)
